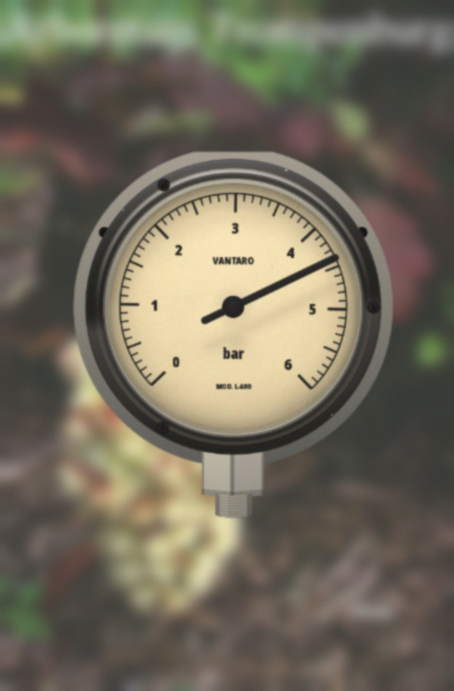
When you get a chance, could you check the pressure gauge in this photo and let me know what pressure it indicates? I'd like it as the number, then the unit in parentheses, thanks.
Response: 4.4 (bar)
